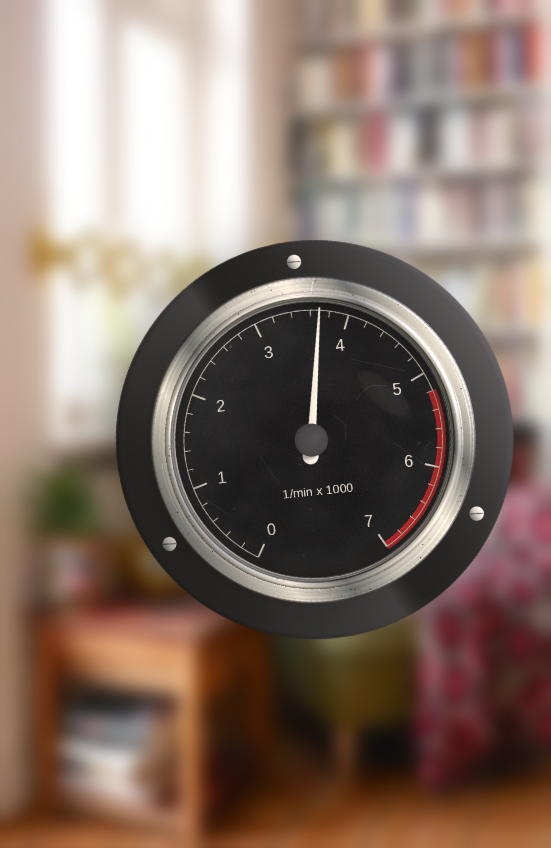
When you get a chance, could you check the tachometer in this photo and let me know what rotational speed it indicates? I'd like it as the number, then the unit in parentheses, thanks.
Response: 3700 (rpm)
